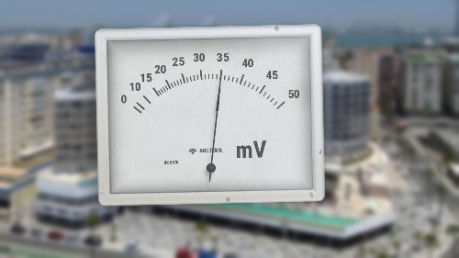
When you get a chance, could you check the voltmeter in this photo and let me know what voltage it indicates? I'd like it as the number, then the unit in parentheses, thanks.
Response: 35 (mV)
